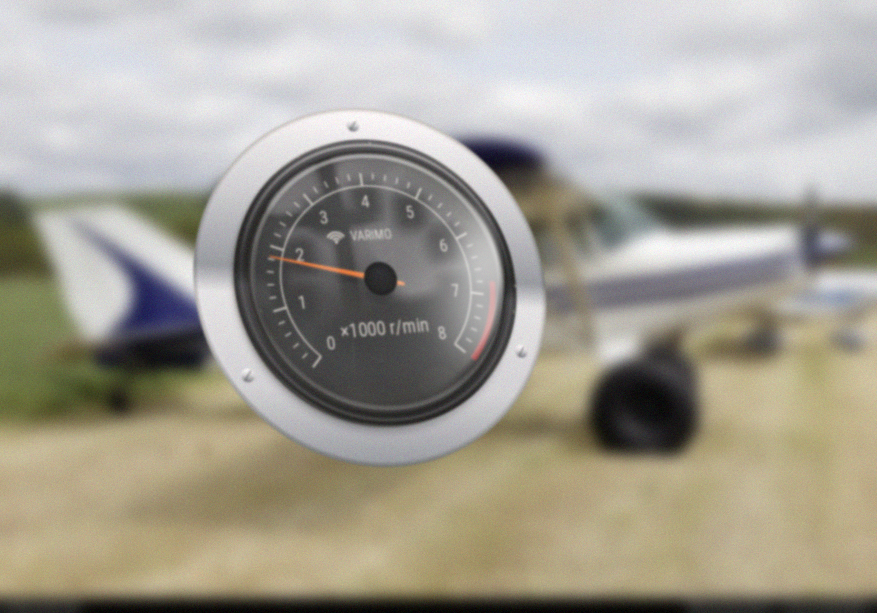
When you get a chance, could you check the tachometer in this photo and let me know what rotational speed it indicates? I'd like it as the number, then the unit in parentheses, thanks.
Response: 1800 (rpm)
